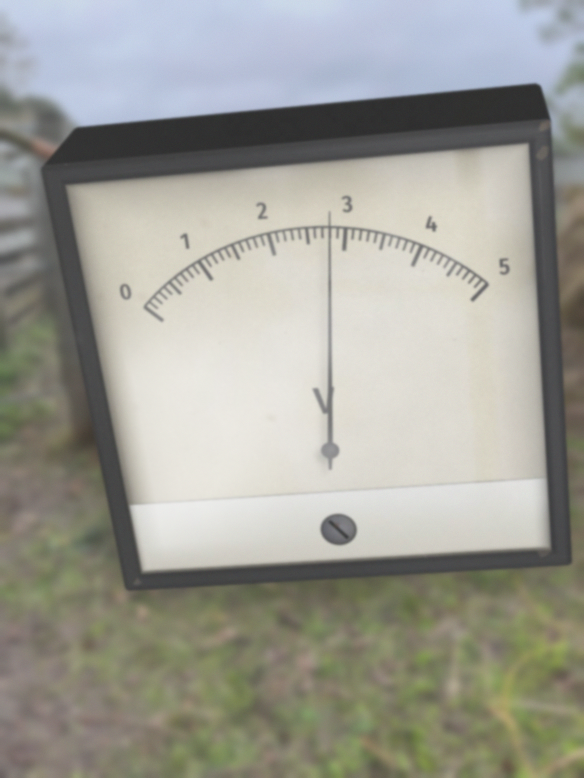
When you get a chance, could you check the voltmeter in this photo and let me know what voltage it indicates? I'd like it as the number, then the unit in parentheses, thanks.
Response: 2.8 (V)
